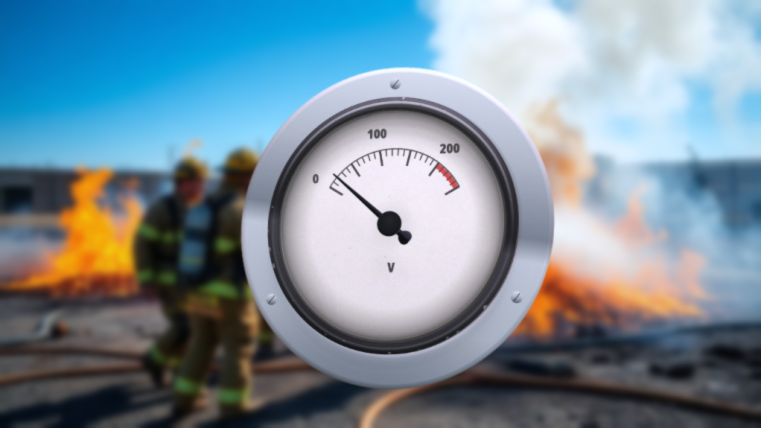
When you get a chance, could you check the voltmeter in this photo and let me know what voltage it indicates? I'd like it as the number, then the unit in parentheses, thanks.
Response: 20 (V)
